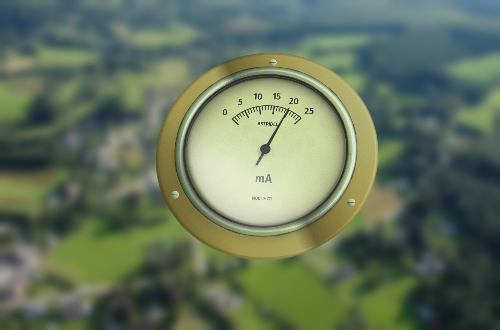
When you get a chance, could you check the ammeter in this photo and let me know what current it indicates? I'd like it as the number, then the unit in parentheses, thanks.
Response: 20 (mA)
